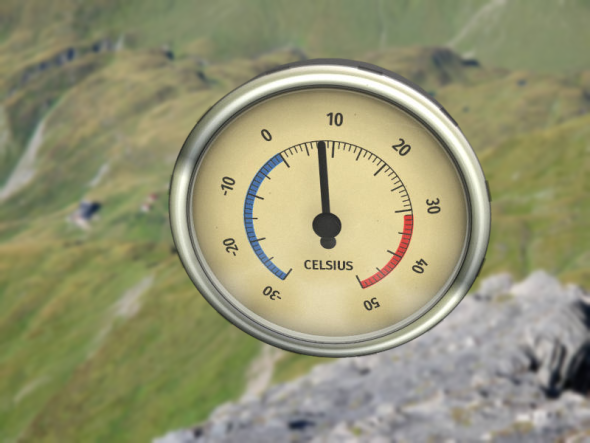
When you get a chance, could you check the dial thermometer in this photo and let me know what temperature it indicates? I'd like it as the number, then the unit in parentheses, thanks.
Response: 8 (°C)
